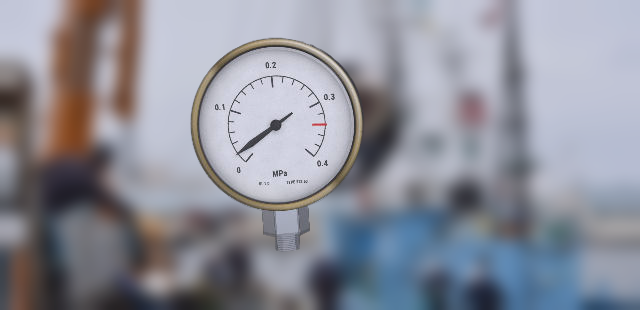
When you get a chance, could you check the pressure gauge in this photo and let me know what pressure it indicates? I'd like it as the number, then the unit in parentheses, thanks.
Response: 0.02 (MPa)
